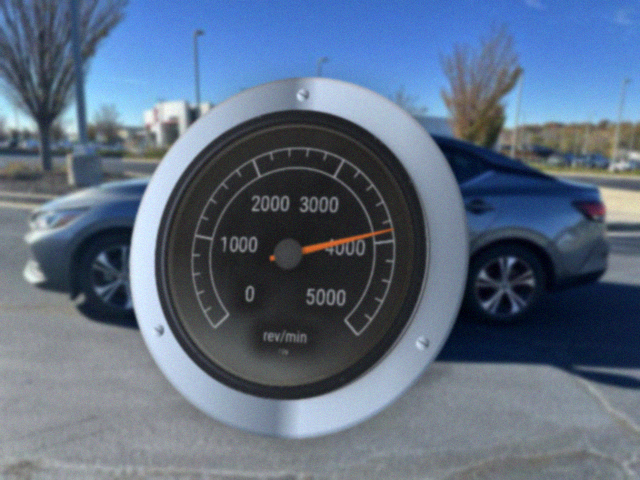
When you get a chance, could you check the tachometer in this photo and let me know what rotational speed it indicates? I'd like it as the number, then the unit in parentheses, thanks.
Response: 3900 (rpm)
